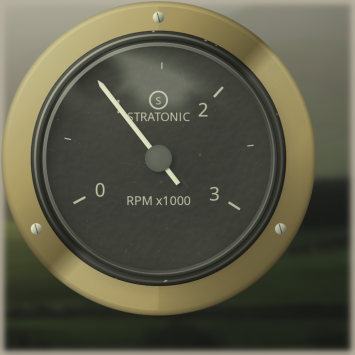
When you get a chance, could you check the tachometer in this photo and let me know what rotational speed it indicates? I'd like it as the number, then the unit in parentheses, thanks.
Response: 1000 (rpm)
